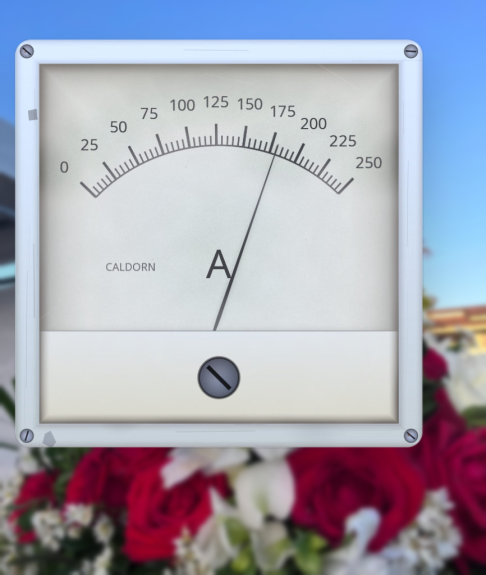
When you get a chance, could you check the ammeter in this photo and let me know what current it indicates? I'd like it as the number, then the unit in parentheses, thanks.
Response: 180 (A)
